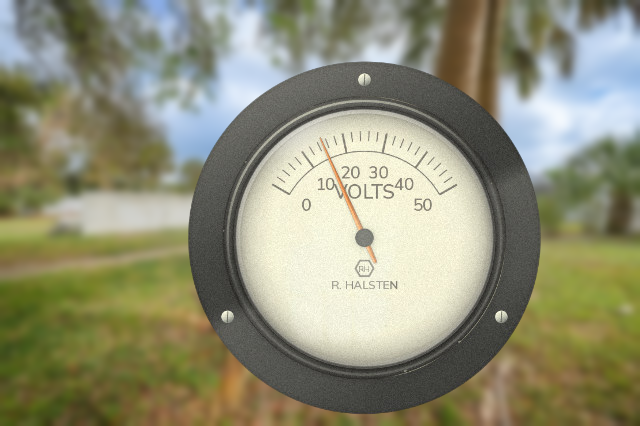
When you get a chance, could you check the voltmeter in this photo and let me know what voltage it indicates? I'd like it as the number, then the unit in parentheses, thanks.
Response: 15 (V)
